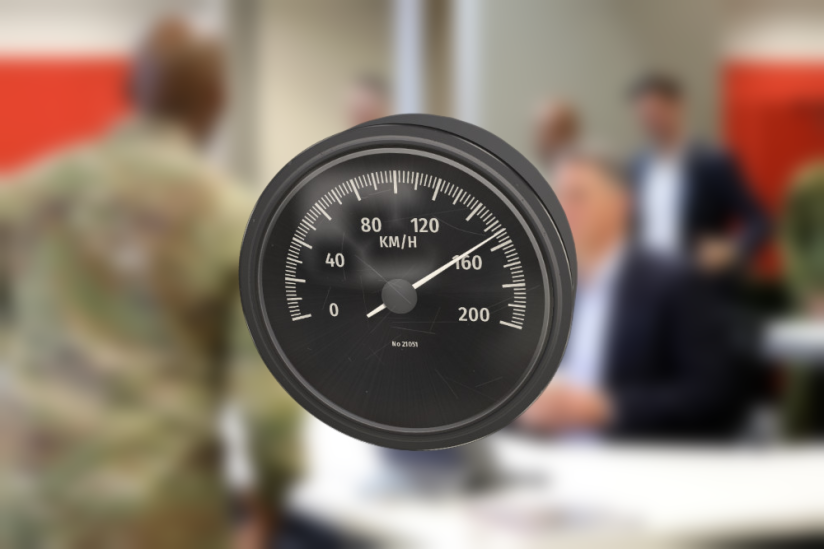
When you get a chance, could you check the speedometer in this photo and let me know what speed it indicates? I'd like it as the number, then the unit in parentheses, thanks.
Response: 154 (km/h)
